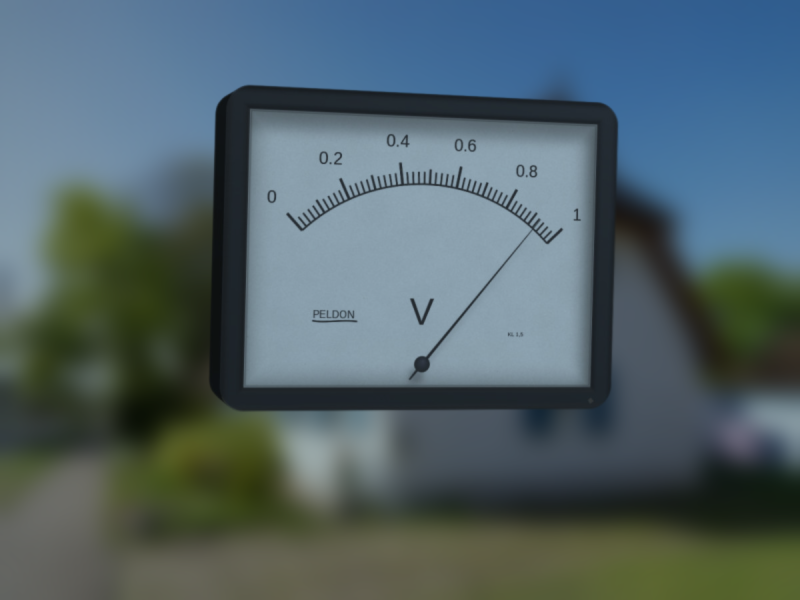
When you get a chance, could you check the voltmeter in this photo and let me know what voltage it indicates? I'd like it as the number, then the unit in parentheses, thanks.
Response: 0.92 (V)
